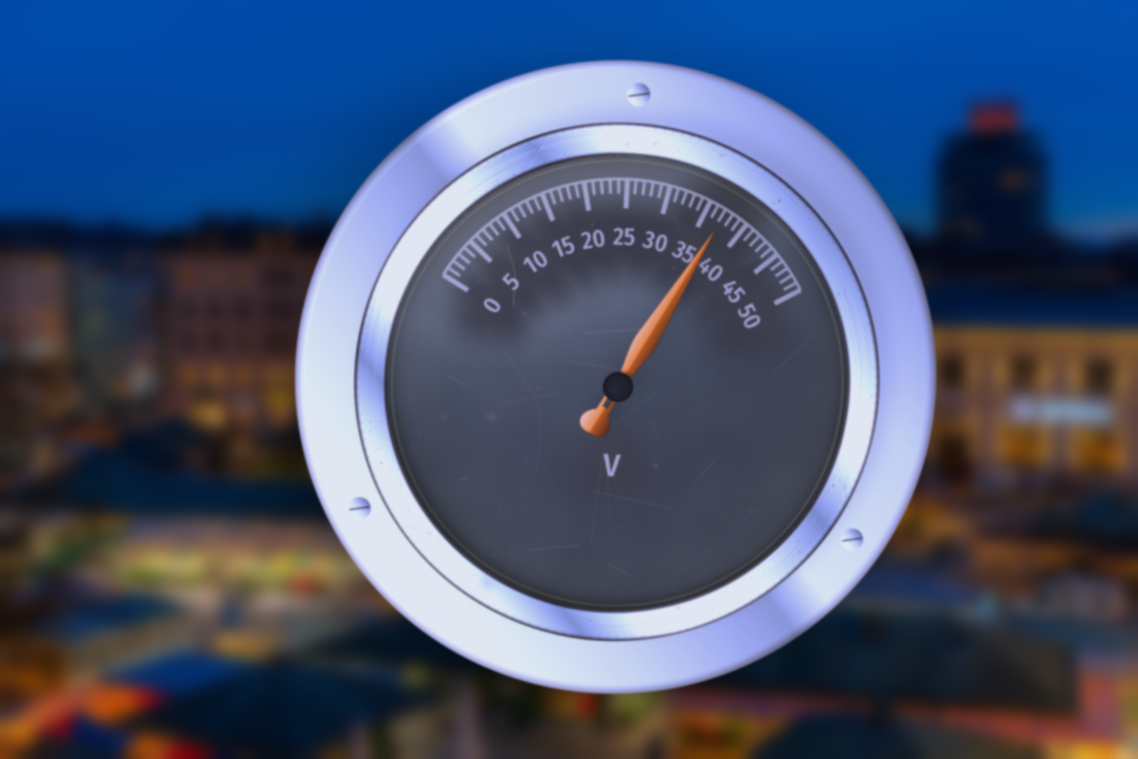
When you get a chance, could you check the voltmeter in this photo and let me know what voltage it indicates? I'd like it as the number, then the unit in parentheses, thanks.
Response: 37 (V)
